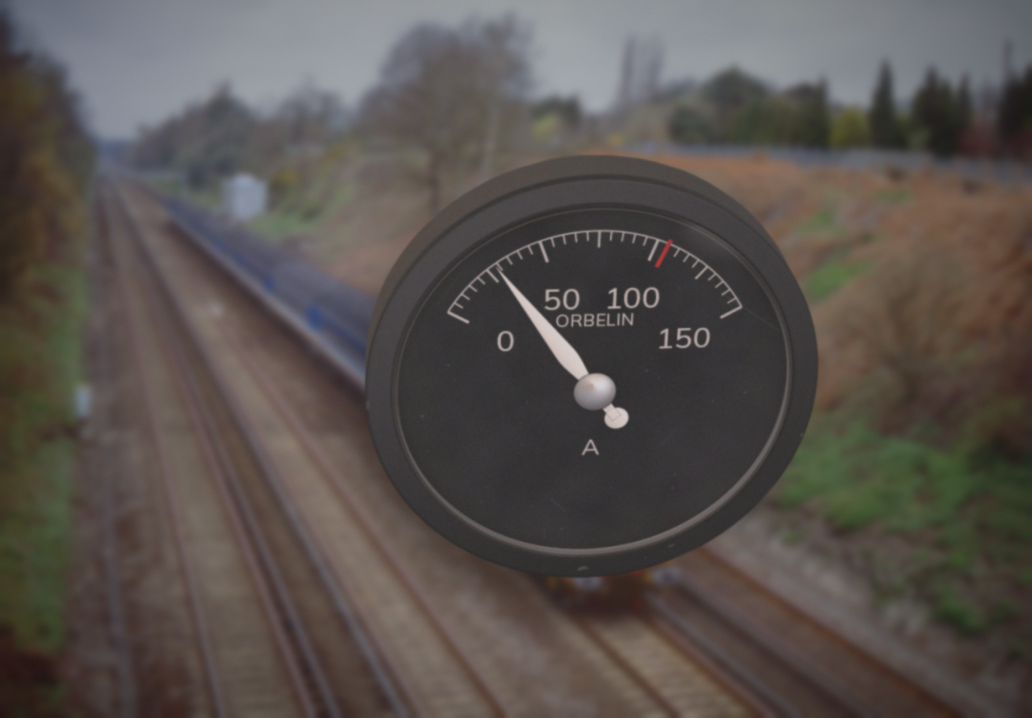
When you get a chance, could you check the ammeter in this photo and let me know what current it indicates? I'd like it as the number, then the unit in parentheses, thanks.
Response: 30 (A)
